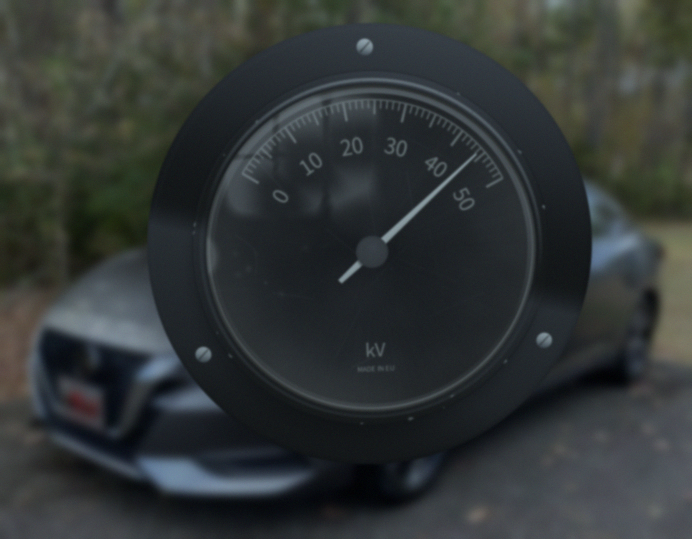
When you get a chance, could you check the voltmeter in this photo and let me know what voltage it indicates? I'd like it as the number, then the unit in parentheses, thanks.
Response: 44 (kV)
